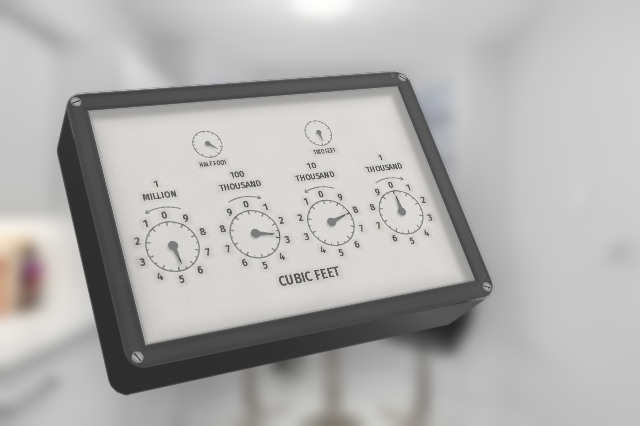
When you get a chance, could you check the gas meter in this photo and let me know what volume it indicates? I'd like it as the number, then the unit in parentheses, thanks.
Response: 528000 (ft³)
